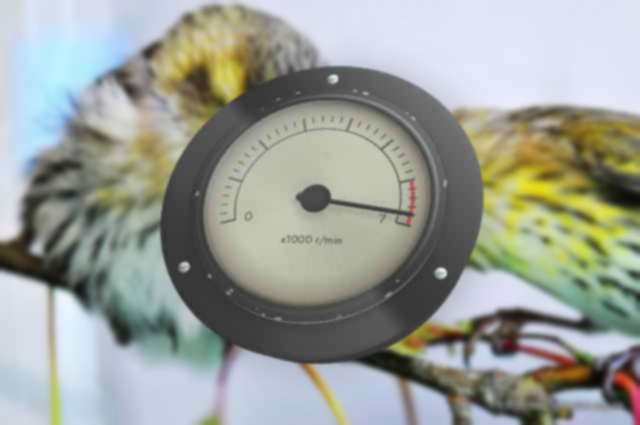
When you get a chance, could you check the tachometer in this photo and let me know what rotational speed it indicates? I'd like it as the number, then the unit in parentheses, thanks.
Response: 6800 (rpm)
